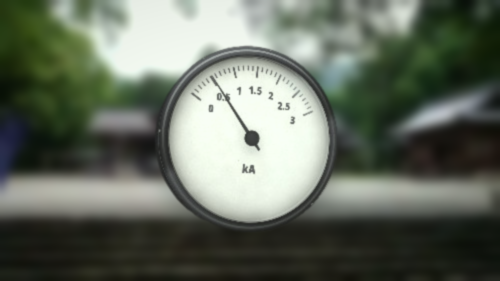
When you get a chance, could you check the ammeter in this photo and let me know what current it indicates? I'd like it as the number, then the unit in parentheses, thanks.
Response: 0.5 (kA)
